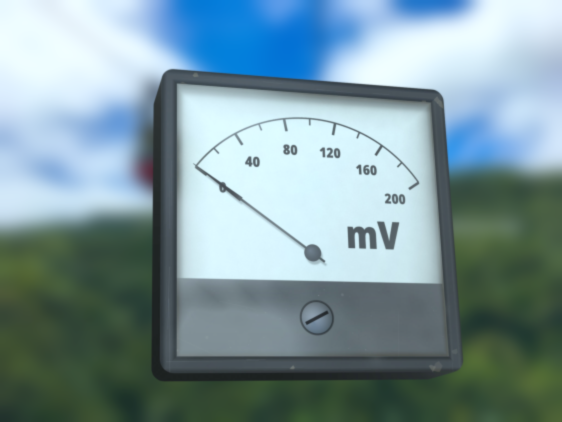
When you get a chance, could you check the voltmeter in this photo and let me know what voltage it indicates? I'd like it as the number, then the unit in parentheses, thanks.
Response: 0 (mV)
